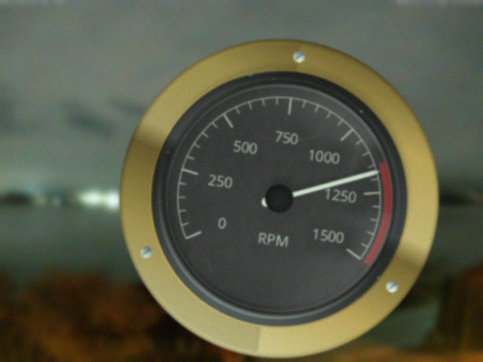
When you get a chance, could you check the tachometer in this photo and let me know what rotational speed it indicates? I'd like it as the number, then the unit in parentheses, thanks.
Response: 1175 (rpm)
